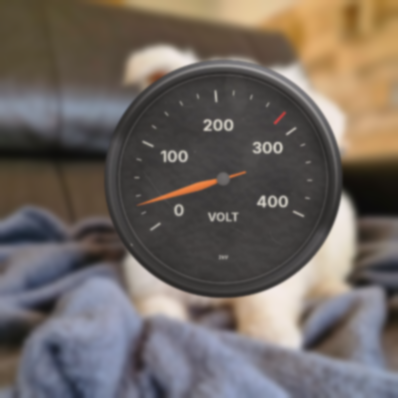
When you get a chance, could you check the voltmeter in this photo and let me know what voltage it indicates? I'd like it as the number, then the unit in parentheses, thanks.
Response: 30 (V)
